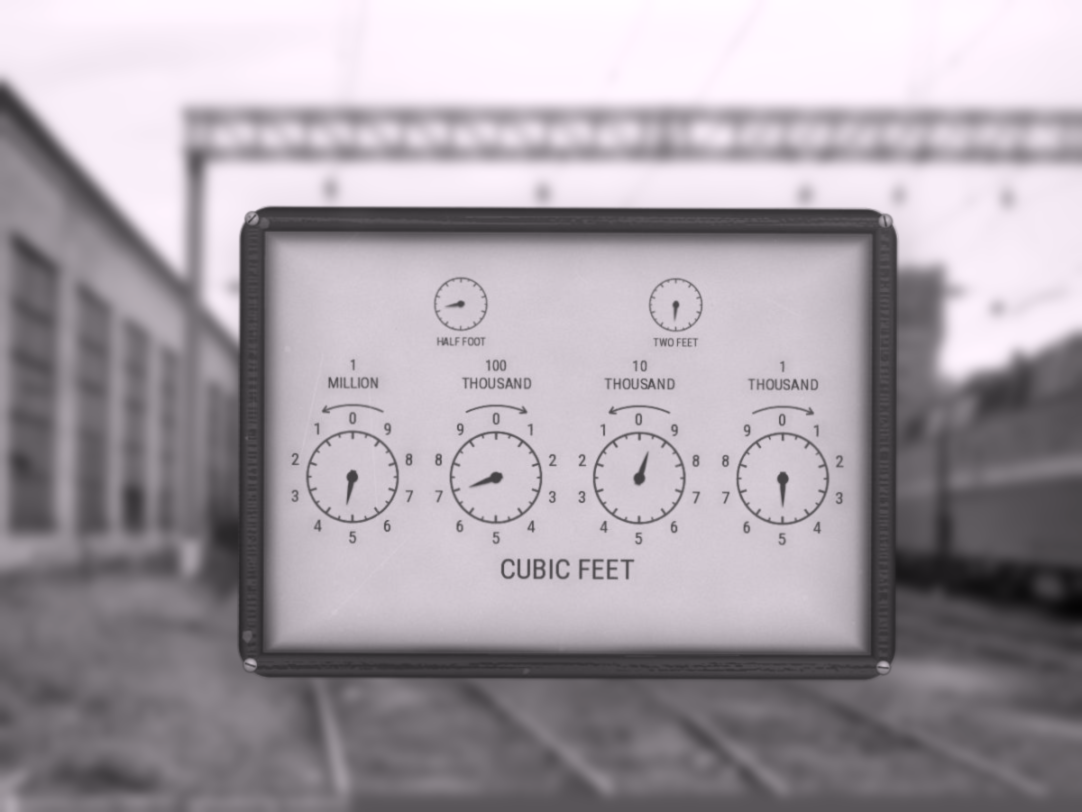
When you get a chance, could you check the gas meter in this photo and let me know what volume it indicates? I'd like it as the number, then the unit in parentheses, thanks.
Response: 469500 (ft³)
